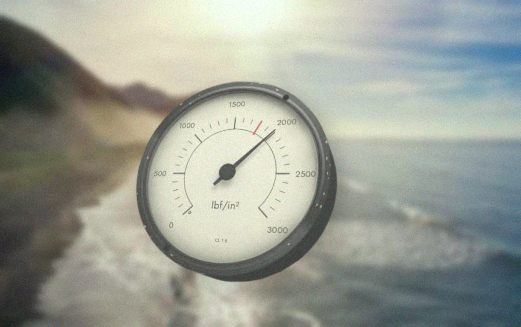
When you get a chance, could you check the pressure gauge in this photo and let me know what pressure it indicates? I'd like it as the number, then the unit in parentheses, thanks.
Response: 2000 (psi)
